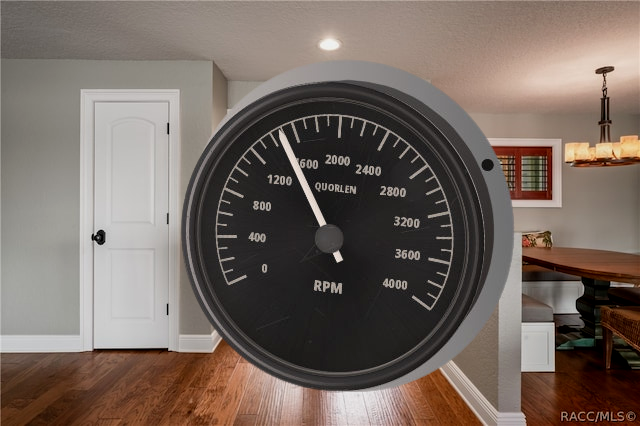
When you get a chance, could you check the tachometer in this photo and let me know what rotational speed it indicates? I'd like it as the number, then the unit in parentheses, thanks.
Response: 1500 (rpm)
